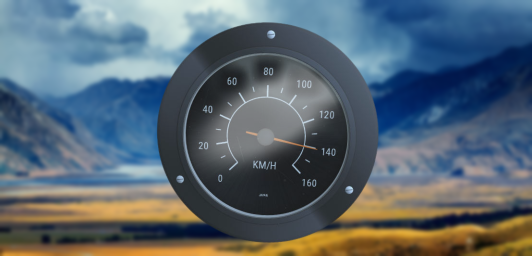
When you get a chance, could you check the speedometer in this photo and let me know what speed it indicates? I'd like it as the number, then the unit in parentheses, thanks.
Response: 140 (km/h)
